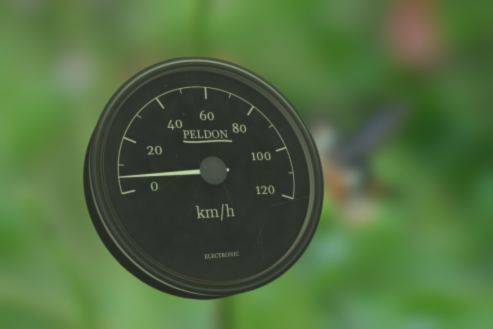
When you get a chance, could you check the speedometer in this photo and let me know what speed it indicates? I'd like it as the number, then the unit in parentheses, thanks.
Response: 5 (km/h)
